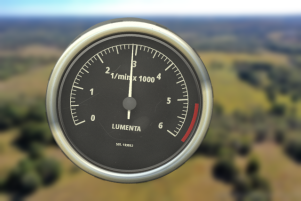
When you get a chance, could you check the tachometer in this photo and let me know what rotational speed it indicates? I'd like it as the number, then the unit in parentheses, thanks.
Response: 2900 (rpm)
